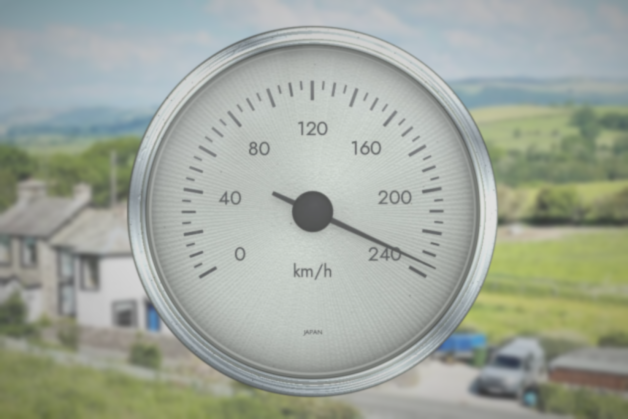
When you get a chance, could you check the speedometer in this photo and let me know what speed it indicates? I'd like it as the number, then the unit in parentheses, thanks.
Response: 235 (km/h)
